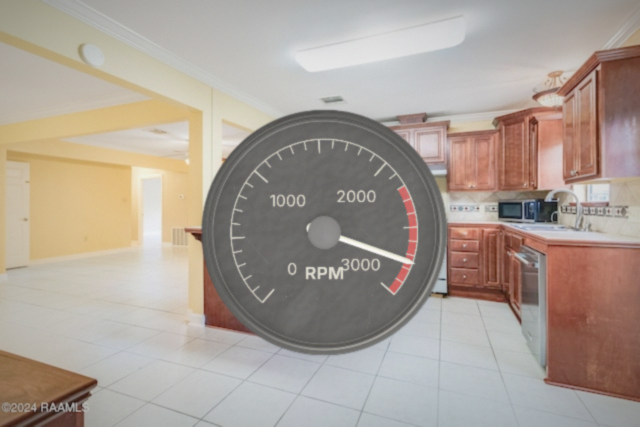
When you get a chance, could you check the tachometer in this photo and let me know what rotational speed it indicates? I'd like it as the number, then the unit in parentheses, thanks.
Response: 2750 (rpm)
